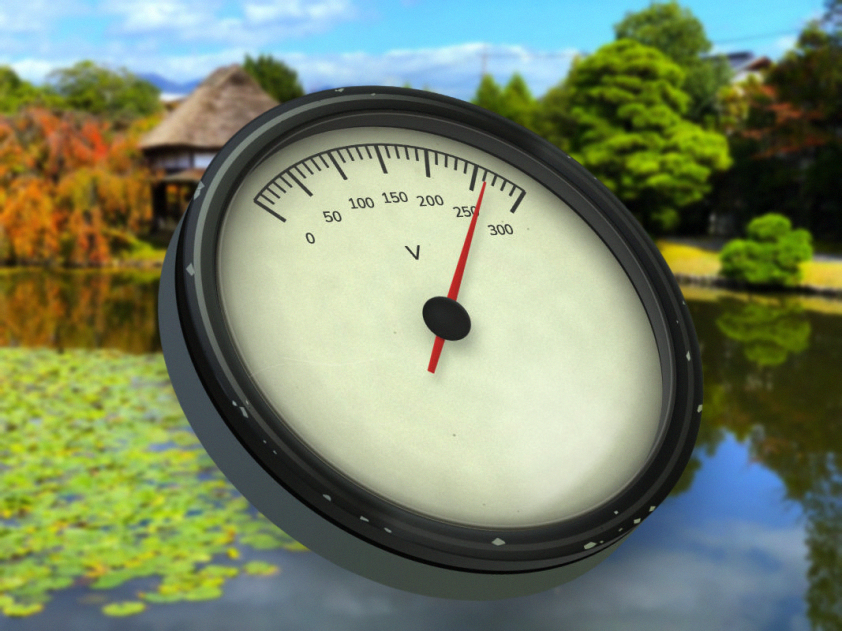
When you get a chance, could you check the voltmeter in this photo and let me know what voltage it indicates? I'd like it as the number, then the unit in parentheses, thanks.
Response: 260 (V)
